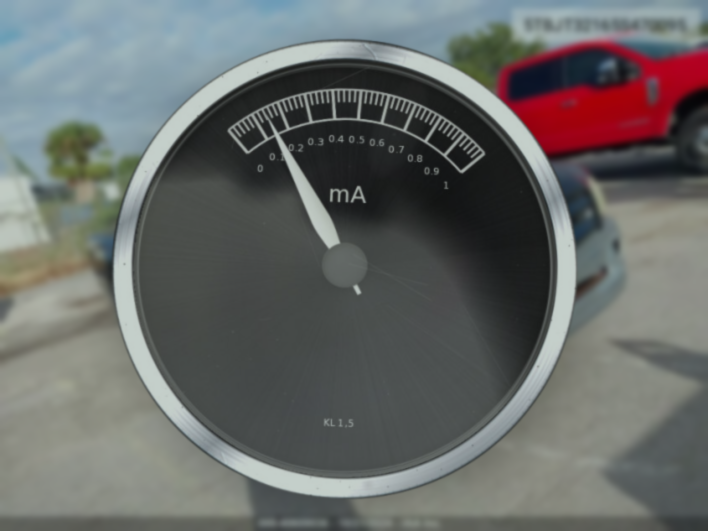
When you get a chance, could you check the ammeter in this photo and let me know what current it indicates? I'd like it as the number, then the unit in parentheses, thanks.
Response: 0.14 (mA)
